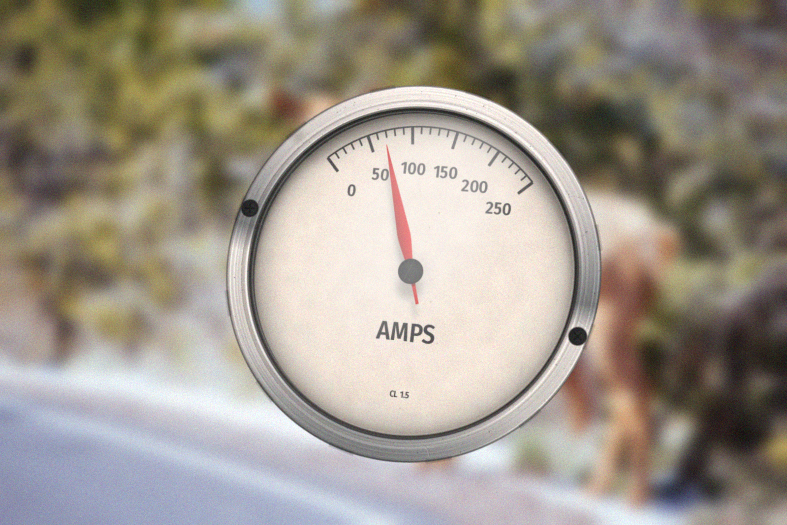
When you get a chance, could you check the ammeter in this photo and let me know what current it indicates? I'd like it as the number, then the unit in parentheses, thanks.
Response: 70 (A)
